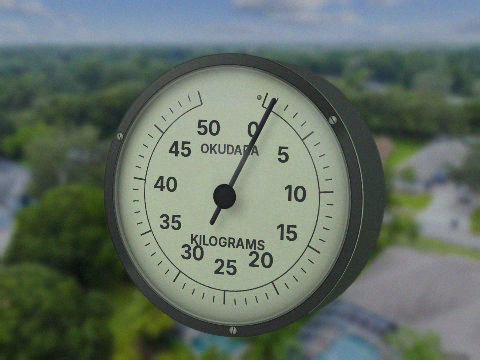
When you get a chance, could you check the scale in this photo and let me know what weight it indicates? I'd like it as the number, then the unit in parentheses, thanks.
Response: 1 (kg)
